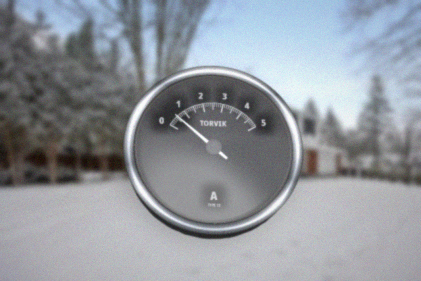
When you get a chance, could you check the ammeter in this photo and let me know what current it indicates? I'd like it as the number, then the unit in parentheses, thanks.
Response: 0.5 (A)
